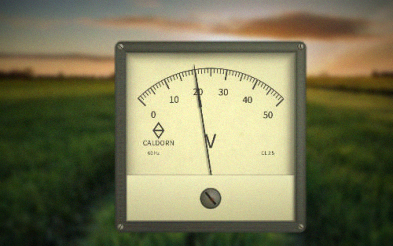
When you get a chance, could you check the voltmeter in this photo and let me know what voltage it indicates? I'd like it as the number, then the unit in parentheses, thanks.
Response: 20 (V)
